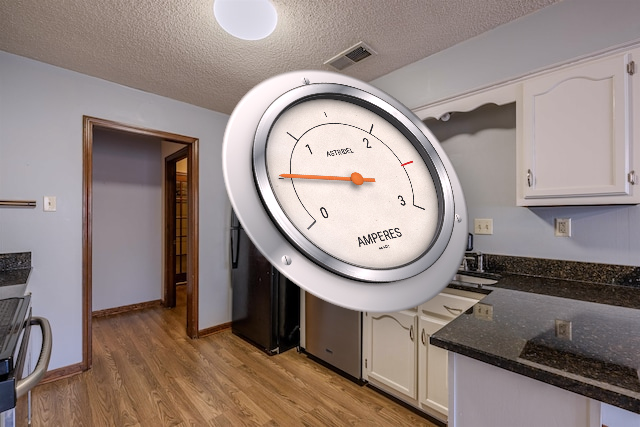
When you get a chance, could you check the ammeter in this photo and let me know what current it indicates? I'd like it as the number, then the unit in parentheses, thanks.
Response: 0.5 (A)
